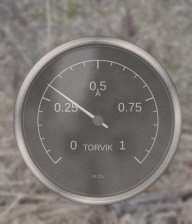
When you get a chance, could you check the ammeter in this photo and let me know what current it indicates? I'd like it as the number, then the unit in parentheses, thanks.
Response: 0.3 (A)
